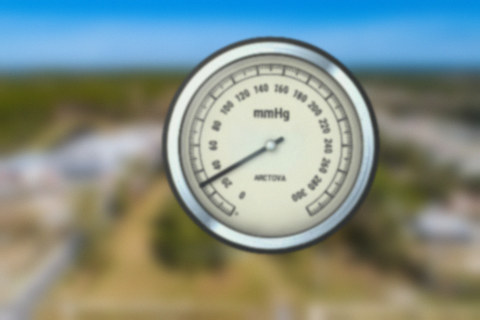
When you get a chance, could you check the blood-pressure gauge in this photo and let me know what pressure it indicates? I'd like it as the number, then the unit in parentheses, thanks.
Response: 30 (mmHg)
